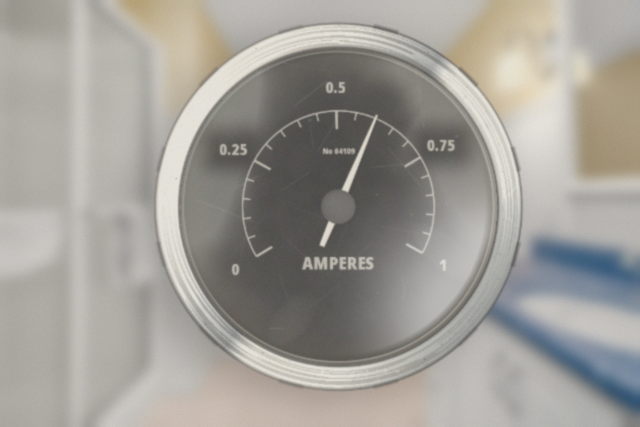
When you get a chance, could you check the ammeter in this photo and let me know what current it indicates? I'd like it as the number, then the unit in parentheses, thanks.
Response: 0.6 (A)
